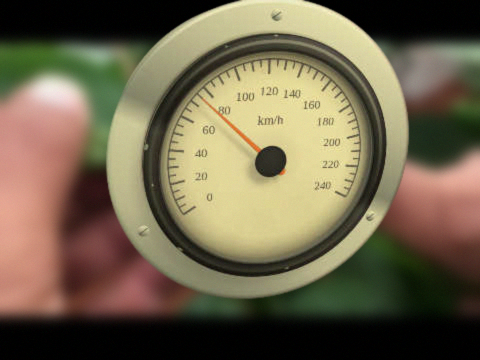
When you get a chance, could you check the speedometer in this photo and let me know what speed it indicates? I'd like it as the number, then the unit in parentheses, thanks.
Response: 75 (km/h)
